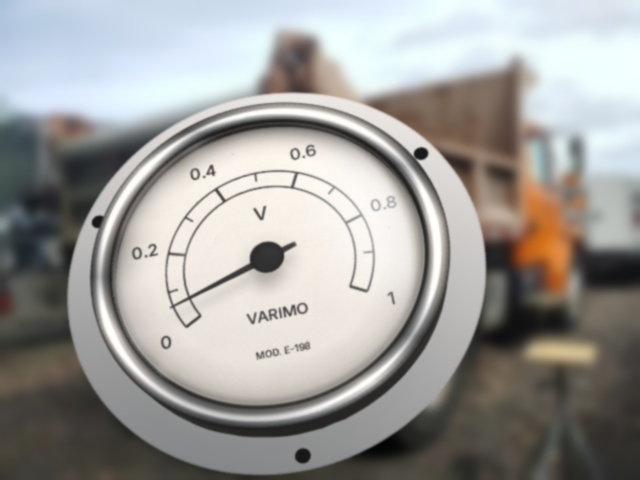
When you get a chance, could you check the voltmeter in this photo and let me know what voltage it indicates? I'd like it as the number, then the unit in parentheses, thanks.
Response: 0.05 (V)
